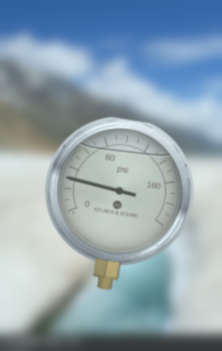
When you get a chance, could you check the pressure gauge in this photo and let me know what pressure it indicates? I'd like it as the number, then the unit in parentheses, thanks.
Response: 30 (psi)
